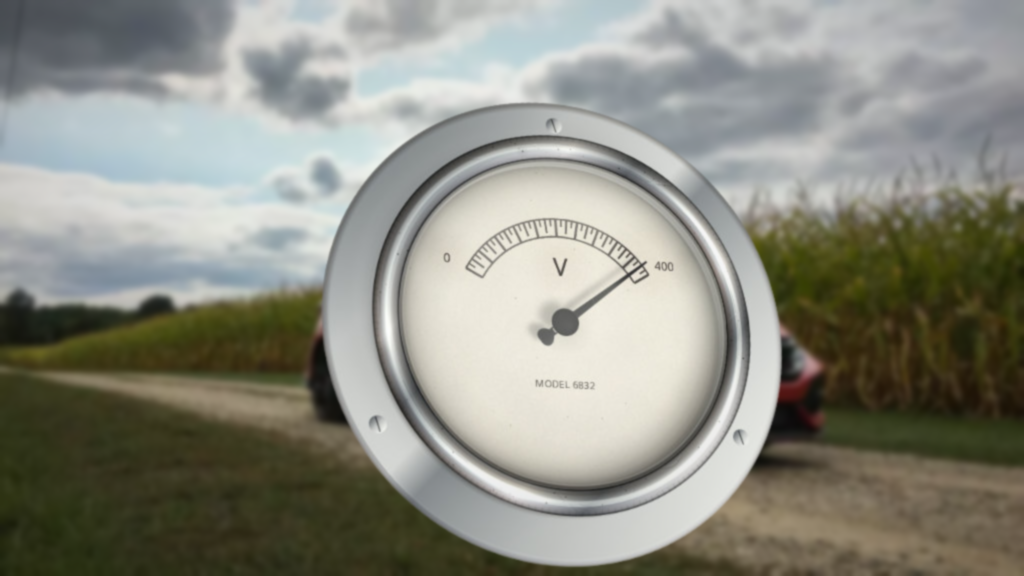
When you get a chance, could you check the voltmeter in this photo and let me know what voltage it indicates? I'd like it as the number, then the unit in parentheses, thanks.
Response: 380 (V)
